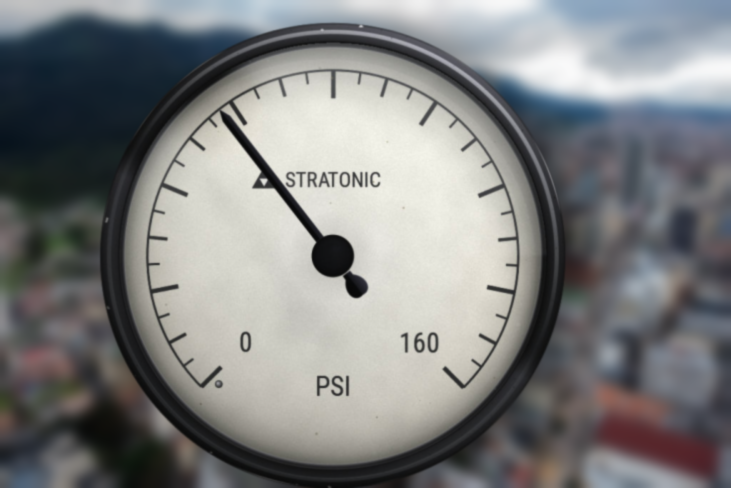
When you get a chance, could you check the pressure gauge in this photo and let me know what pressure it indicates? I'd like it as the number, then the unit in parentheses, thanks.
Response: 57.5 (psi)
